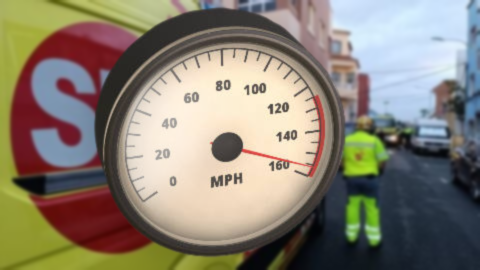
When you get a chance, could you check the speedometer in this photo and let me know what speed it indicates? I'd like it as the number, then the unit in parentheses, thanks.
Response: 155 (mph)
